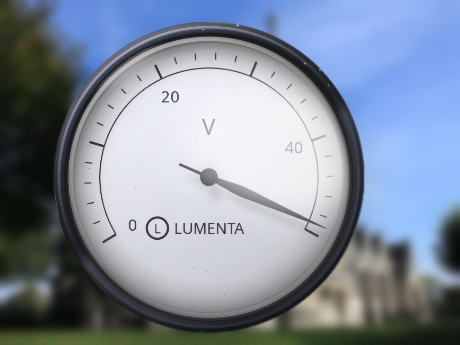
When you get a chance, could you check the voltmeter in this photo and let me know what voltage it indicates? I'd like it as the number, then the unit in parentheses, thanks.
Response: 49 (V)
